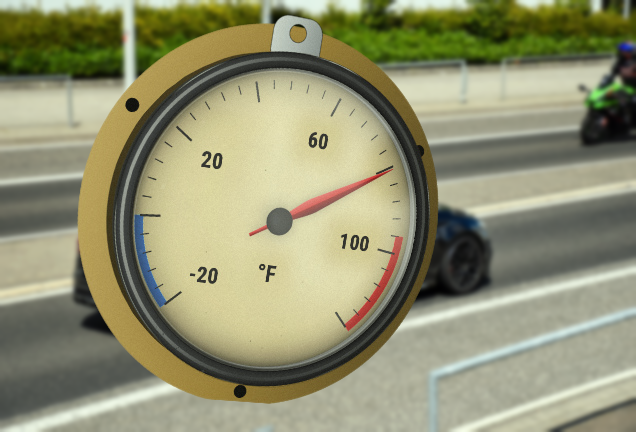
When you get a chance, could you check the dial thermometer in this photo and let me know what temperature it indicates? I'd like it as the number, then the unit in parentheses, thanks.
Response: 80 (°F)
